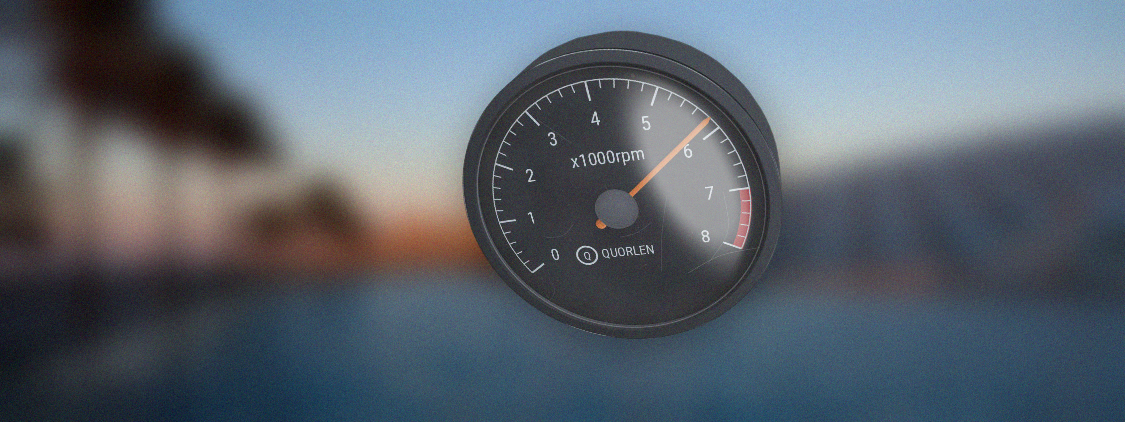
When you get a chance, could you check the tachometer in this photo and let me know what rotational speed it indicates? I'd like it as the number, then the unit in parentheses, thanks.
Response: 5800 (rpm)
